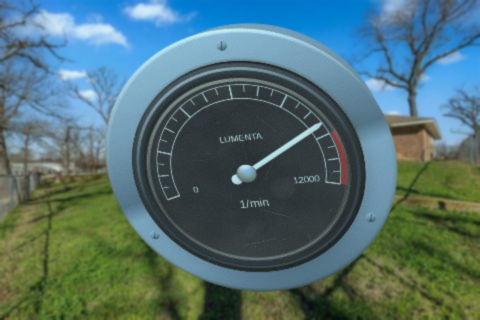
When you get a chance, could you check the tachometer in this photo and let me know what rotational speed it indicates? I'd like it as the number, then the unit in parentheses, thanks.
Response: 9500 (rpm)
